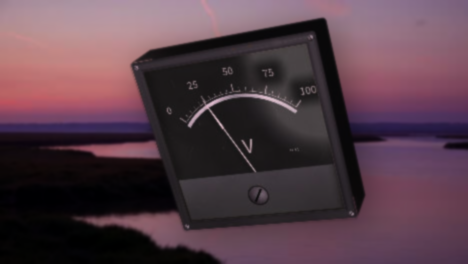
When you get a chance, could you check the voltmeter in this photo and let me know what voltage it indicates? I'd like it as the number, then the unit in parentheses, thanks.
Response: 25 (V)
